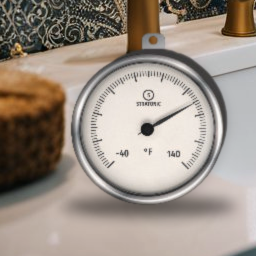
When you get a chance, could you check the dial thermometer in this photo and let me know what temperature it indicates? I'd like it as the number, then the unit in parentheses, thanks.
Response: 90 (°F)
